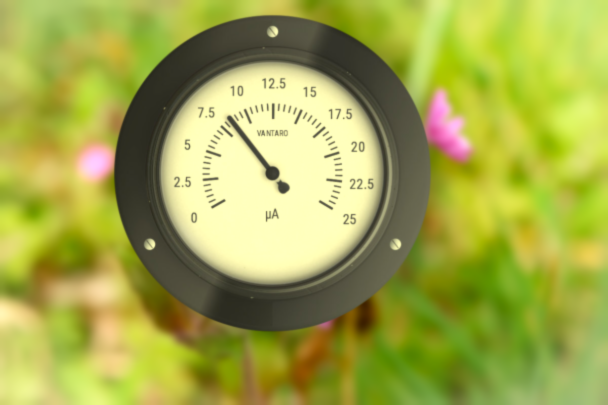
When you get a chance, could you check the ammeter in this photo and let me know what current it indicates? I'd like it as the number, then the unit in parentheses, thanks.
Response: 8.5 (µA)
